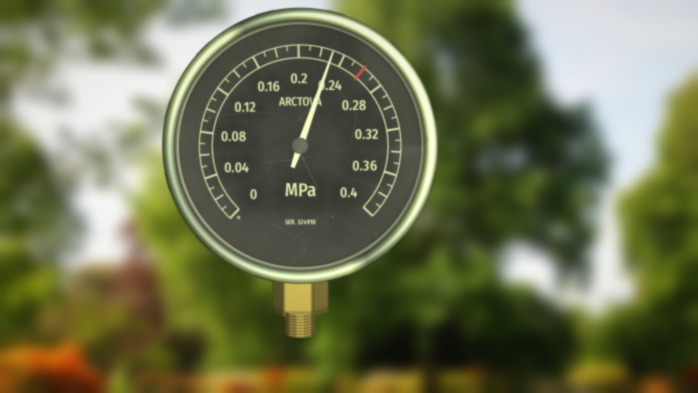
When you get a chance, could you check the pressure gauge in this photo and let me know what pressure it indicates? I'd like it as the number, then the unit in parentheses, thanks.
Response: 0.23 (MPa)
